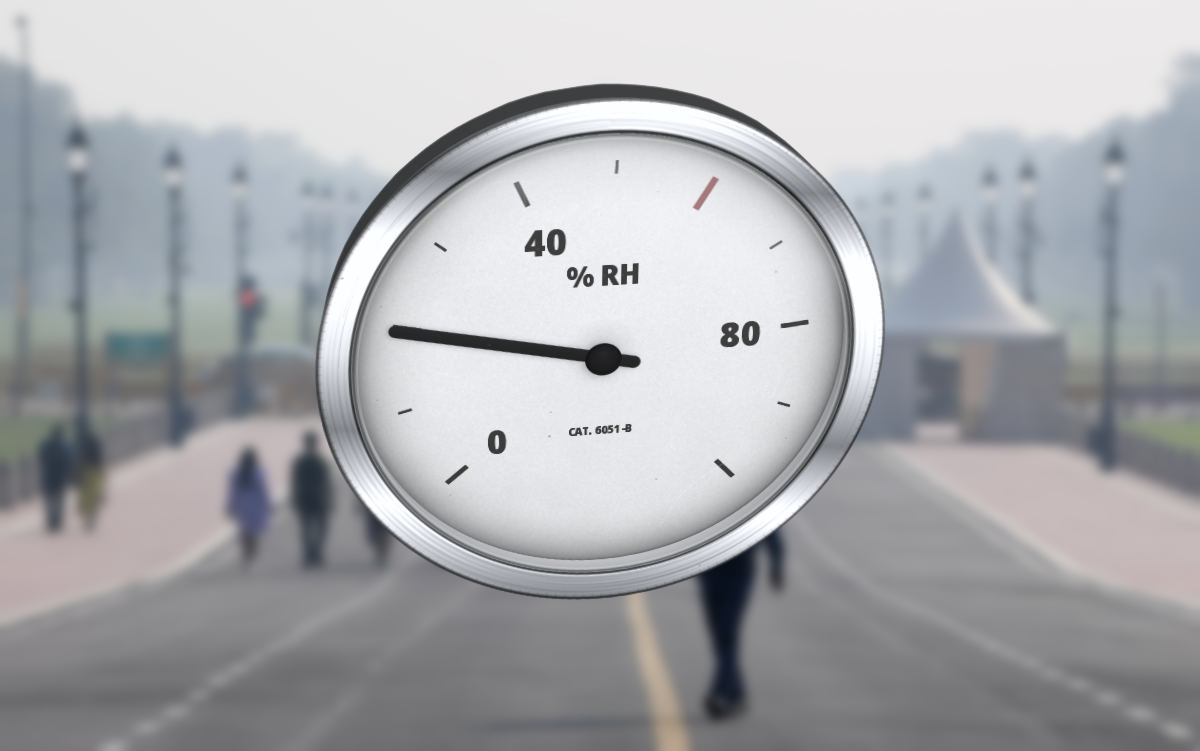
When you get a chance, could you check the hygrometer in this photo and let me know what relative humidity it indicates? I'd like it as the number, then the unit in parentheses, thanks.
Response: 20 (%)
